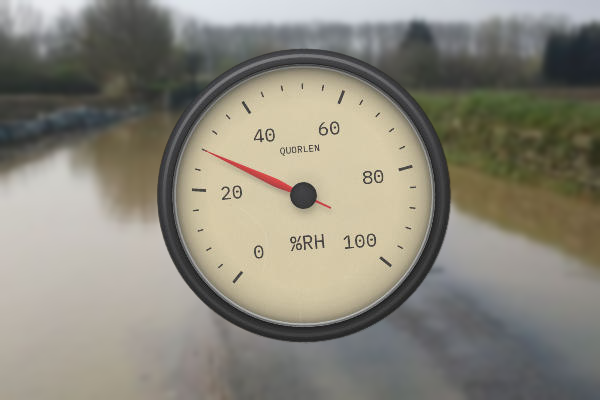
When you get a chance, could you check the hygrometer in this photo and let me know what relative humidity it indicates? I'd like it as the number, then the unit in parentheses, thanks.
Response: 28 (%)
